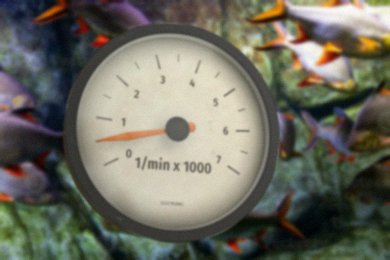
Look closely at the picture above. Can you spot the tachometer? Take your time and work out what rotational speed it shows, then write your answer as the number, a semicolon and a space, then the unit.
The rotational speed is 500; rpm
